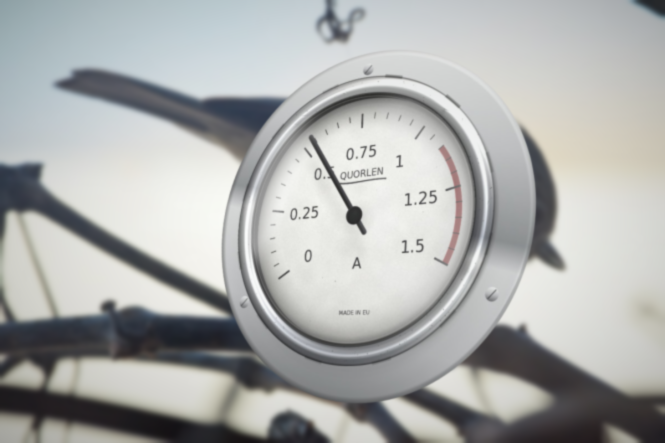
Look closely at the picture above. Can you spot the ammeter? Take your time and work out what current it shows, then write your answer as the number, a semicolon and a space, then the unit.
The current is 0.55; A
